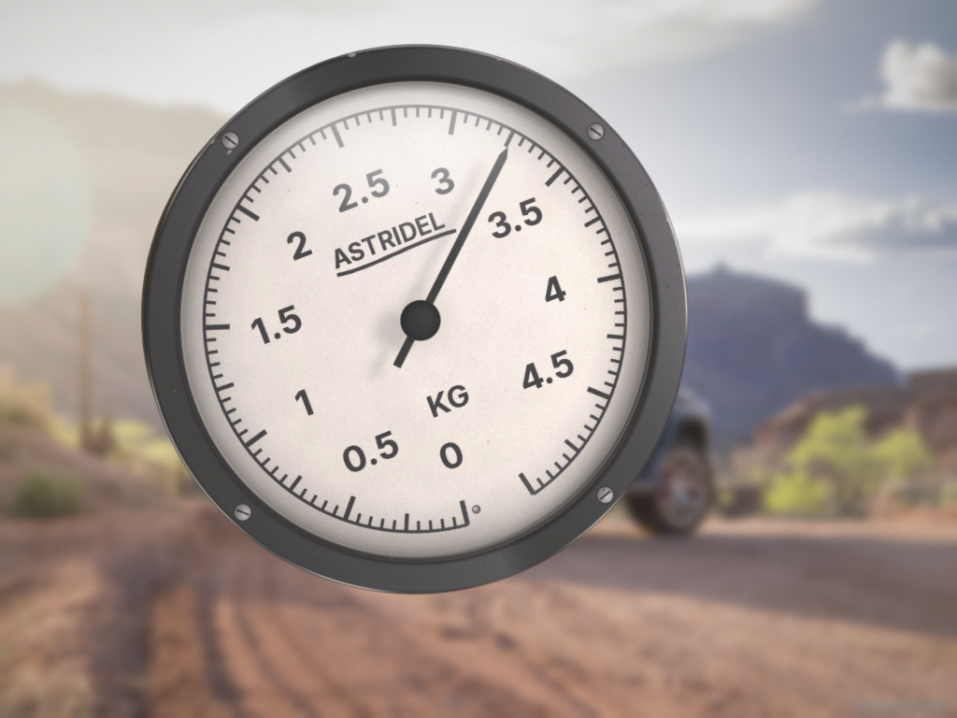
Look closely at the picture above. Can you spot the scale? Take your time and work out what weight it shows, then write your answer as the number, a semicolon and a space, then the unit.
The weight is 3.25; kg
